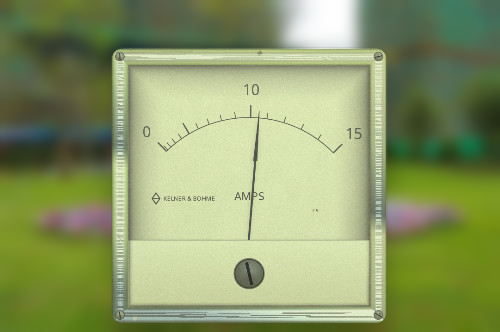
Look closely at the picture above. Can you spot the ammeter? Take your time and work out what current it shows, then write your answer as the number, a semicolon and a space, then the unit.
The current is 10.5; A
